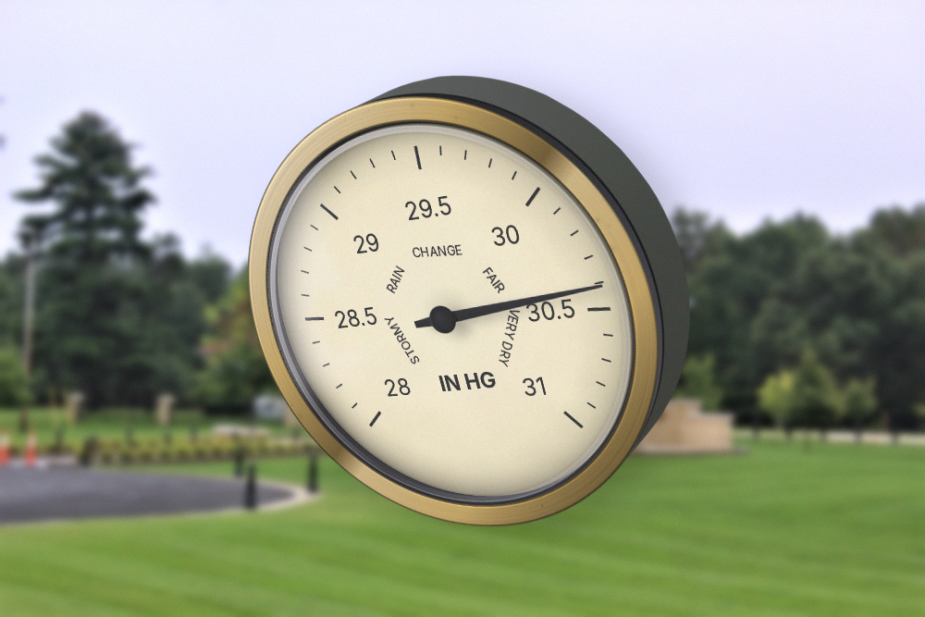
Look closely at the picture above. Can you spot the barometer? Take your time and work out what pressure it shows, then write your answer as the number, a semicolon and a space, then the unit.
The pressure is 30.4; inHg
